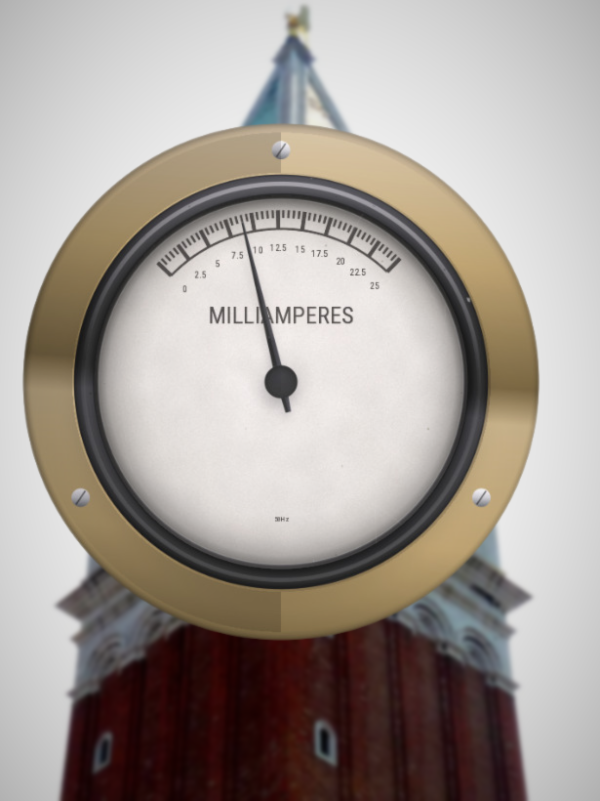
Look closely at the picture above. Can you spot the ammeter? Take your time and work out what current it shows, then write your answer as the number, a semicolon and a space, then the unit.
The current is 9; mA
